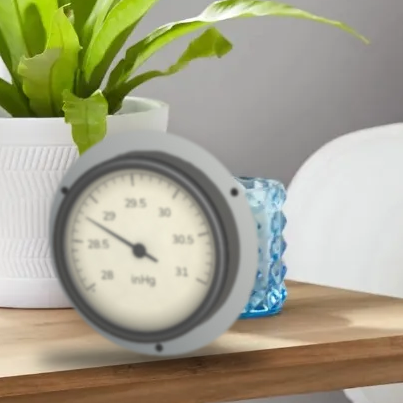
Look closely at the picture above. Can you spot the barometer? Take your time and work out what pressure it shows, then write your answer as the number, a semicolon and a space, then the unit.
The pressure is 28.8; inHg
